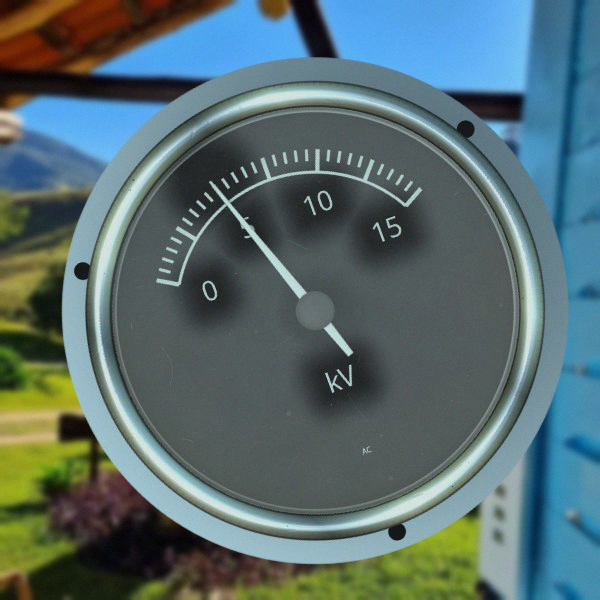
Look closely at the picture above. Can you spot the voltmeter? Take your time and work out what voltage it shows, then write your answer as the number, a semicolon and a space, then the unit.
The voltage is 5; kV
